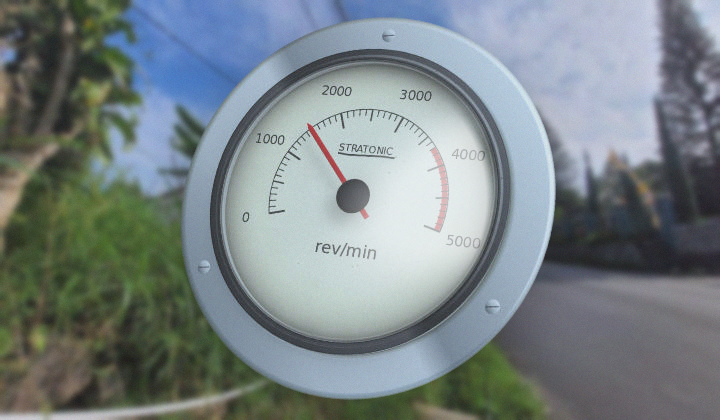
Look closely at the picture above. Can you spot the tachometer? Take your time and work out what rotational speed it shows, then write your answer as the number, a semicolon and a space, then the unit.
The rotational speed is 1500; rpm
